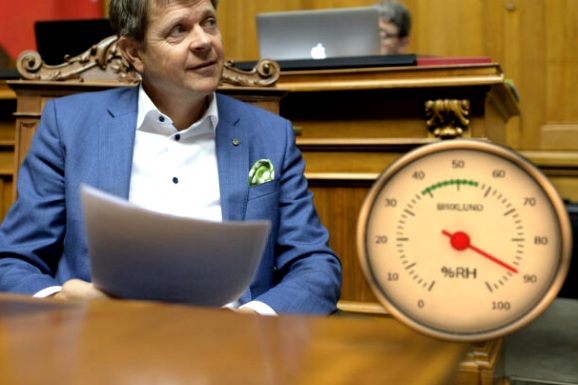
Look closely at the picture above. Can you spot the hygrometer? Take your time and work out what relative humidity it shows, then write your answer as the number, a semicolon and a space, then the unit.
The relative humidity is 90; %
